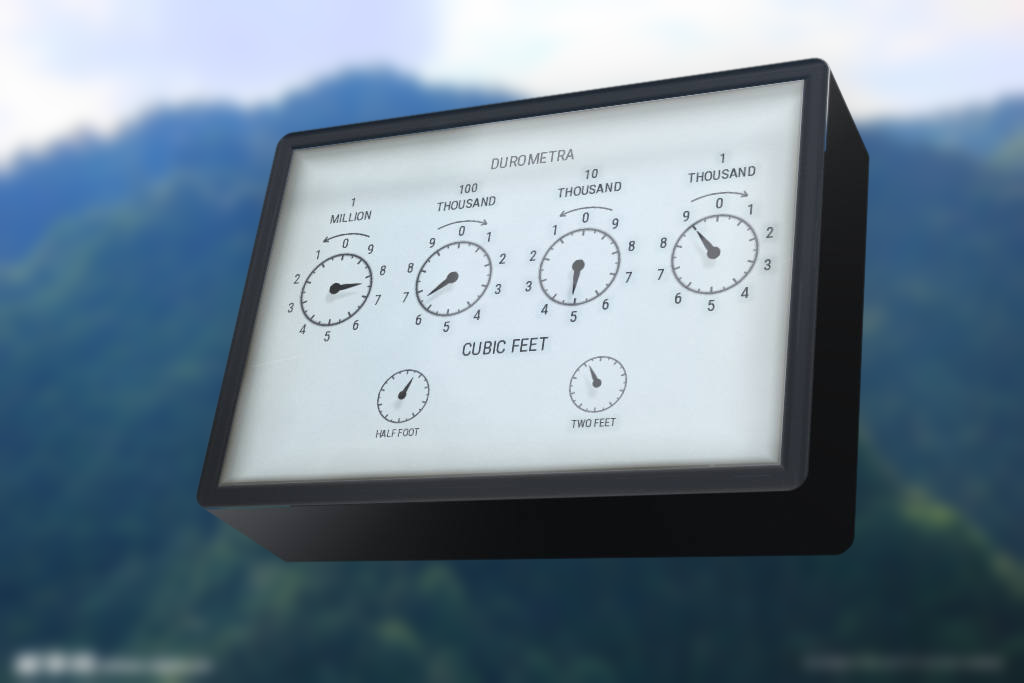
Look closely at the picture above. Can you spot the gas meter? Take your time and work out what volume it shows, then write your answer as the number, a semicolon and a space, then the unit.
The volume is 764900; ft³
